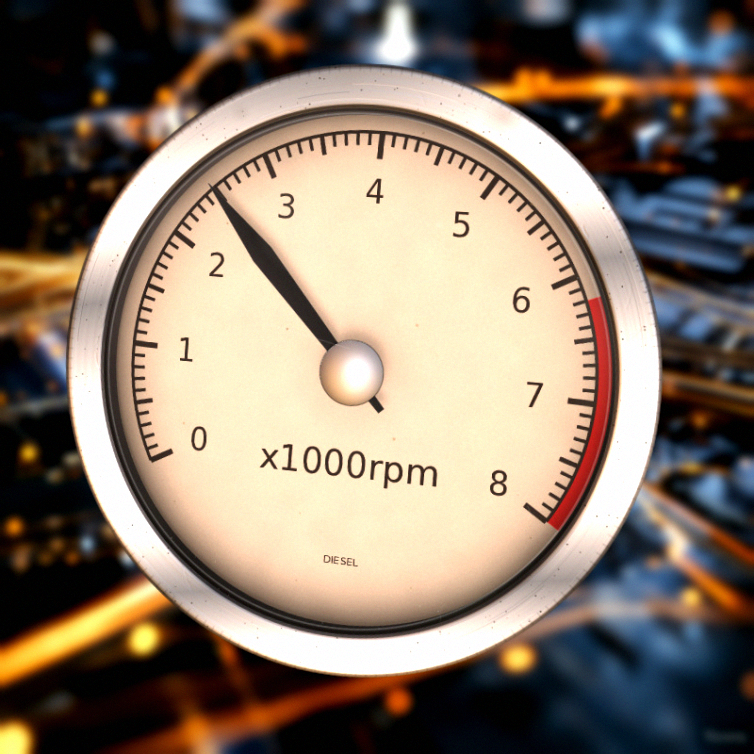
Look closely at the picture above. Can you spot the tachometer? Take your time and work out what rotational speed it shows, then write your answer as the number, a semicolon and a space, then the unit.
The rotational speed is 2500; rpm
